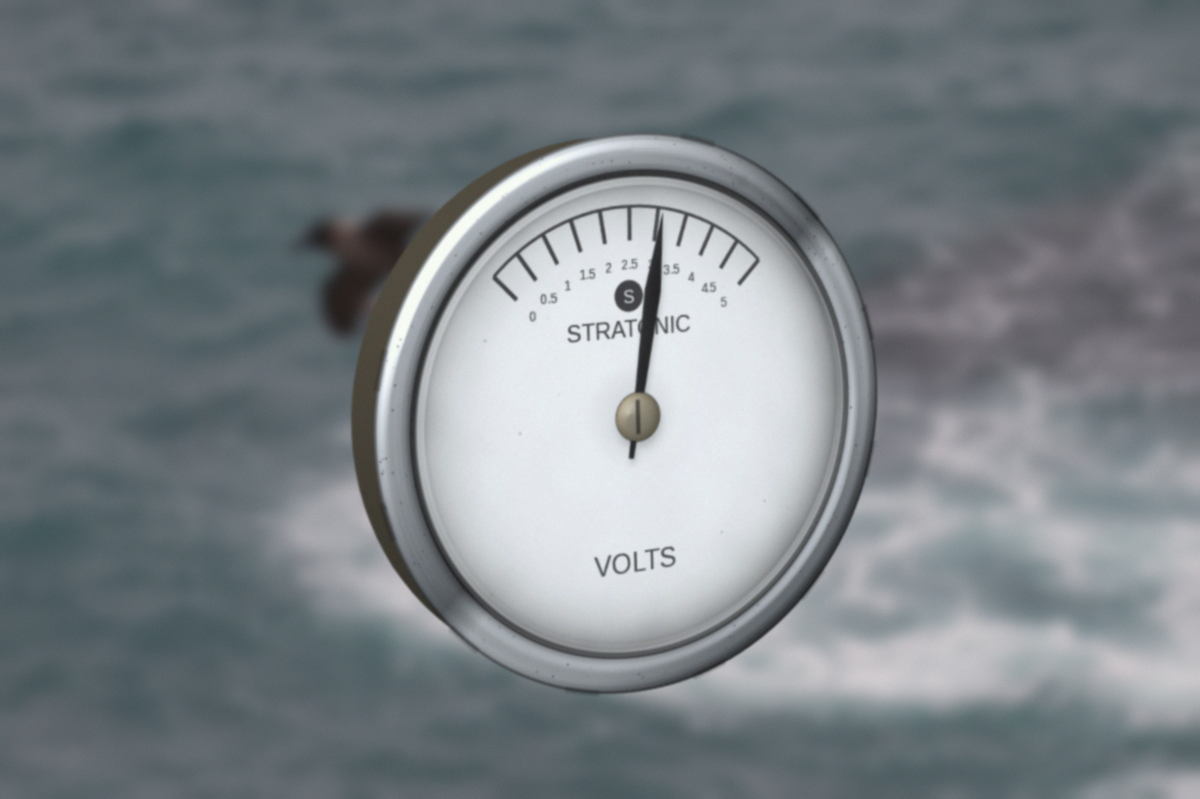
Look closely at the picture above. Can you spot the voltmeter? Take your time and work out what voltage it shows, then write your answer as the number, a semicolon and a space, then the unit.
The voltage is 3; V
